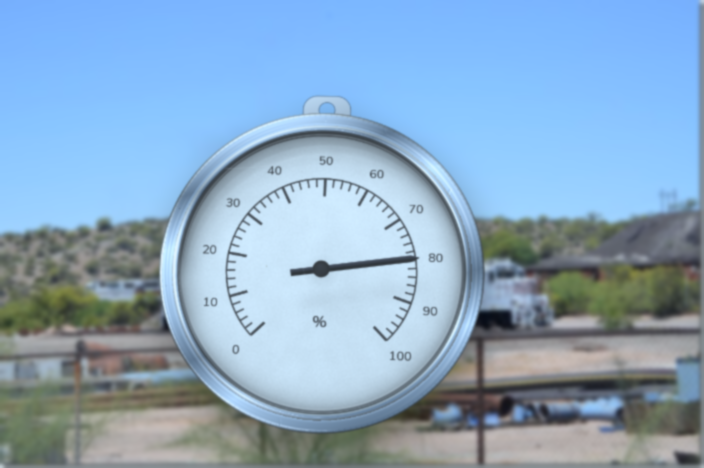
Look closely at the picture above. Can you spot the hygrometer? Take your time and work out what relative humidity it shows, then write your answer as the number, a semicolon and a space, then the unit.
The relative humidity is 80; %
